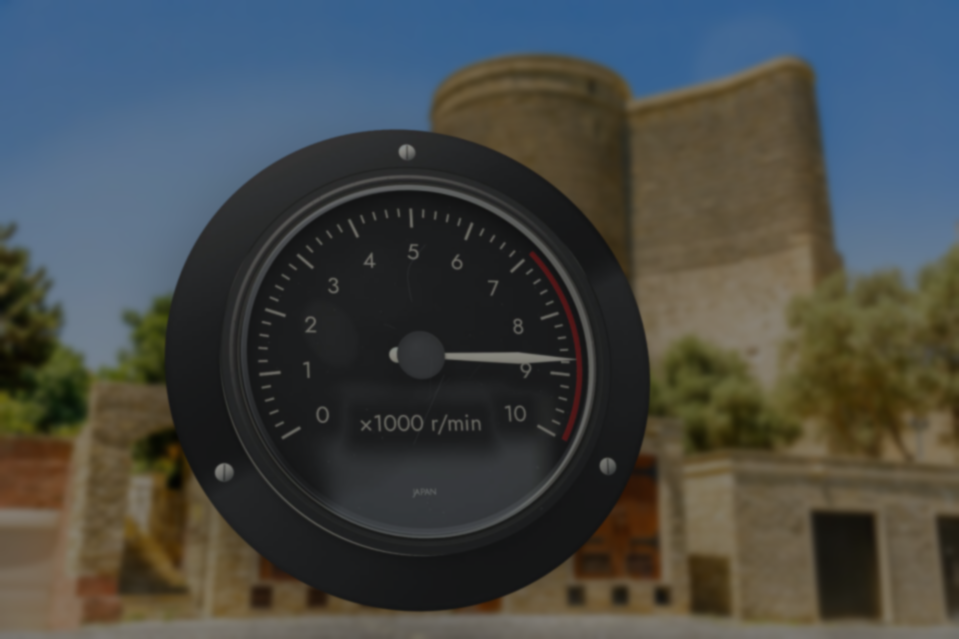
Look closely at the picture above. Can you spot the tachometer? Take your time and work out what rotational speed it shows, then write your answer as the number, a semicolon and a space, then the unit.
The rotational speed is 8800; rpm
